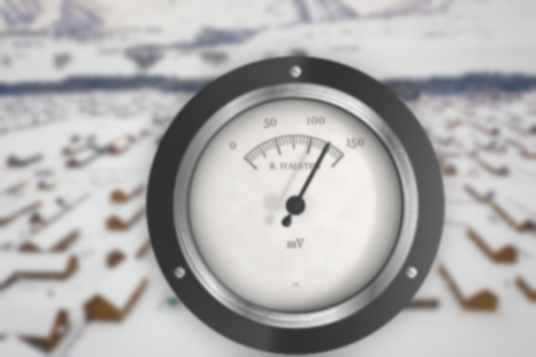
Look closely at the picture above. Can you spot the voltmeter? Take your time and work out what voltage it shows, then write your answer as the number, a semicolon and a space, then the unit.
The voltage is 125; mV
